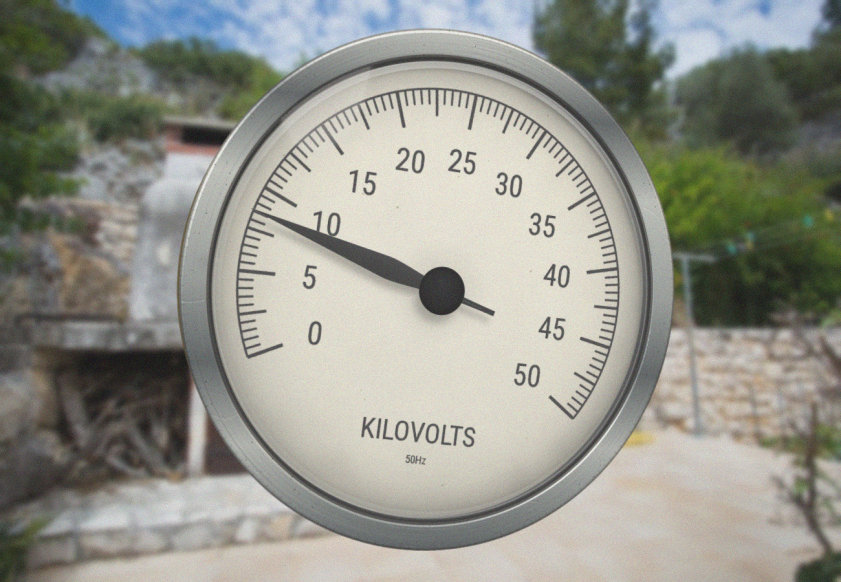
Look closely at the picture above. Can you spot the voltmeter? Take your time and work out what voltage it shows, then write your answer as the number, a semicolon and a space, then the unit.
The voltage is 8.5; kV
